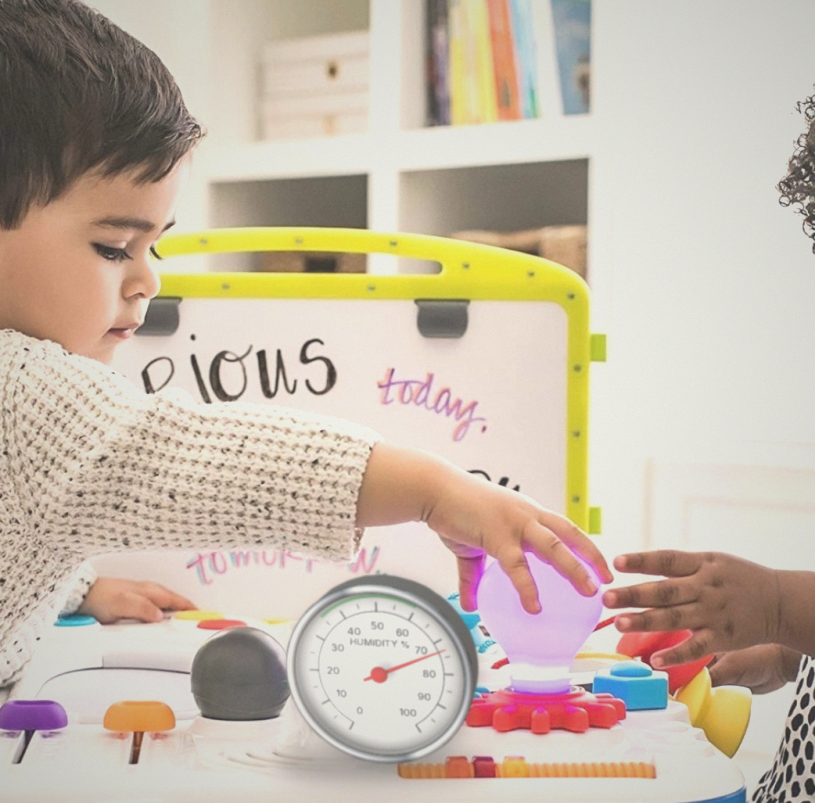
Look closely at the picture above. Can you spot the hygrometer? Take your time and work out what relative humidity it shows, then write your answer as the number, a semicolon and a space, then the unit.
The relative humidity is 72.5; %
